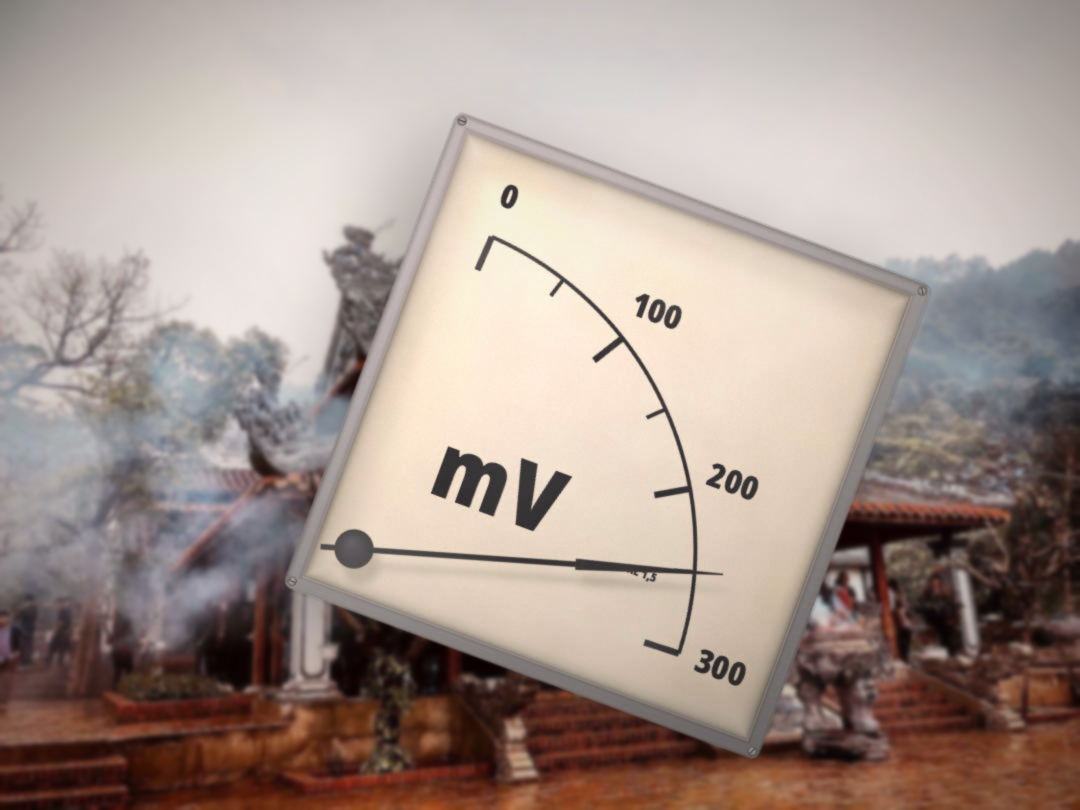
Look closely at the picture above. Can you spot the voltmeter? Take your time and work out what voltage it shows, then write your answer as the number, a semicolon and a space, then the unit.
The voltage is 250; mV
